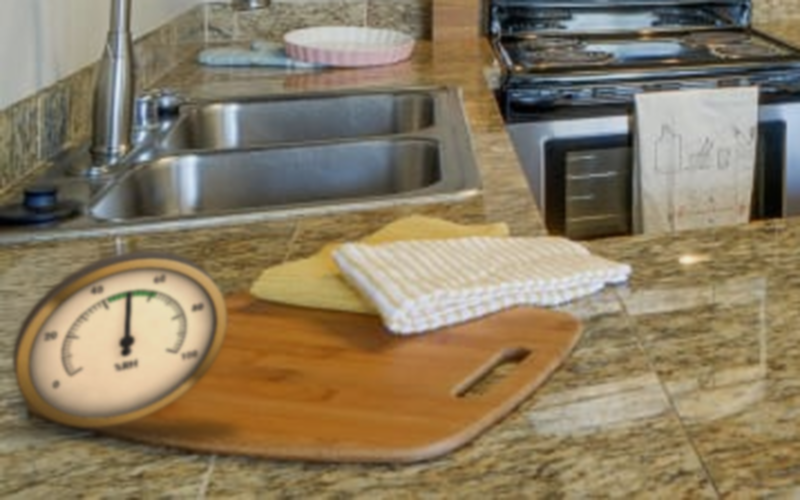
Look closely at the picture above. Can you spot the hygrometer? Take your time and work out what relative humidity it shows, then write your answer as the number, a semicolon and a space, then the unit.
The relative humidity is 50; %
